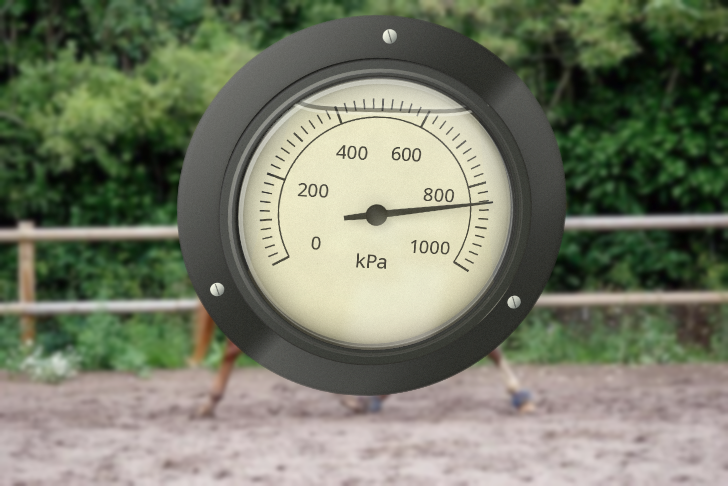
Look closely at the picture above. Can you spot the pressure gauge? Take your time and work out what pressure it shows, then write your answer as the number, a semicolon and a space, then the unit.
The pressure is 840; kPa
